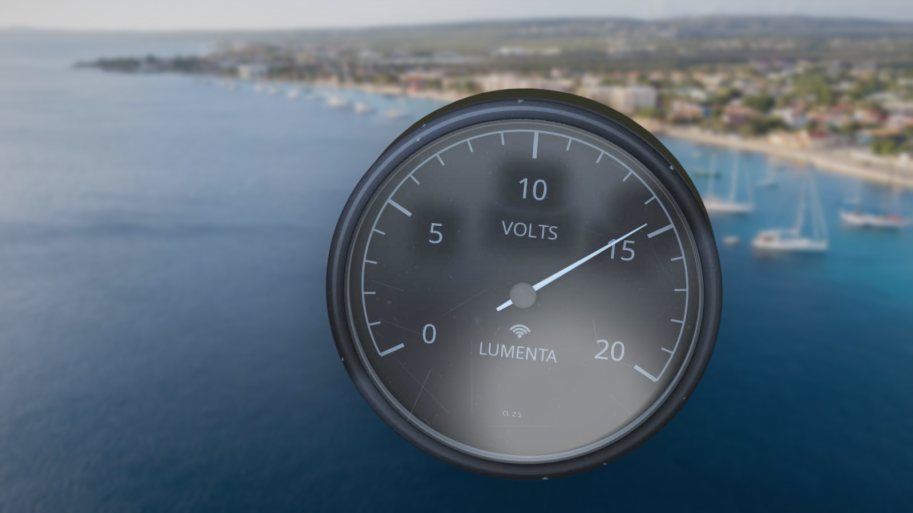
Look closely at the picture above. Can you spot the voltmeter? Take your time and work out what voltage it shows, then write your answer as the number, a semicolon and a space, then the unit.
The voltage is 14.5; V
